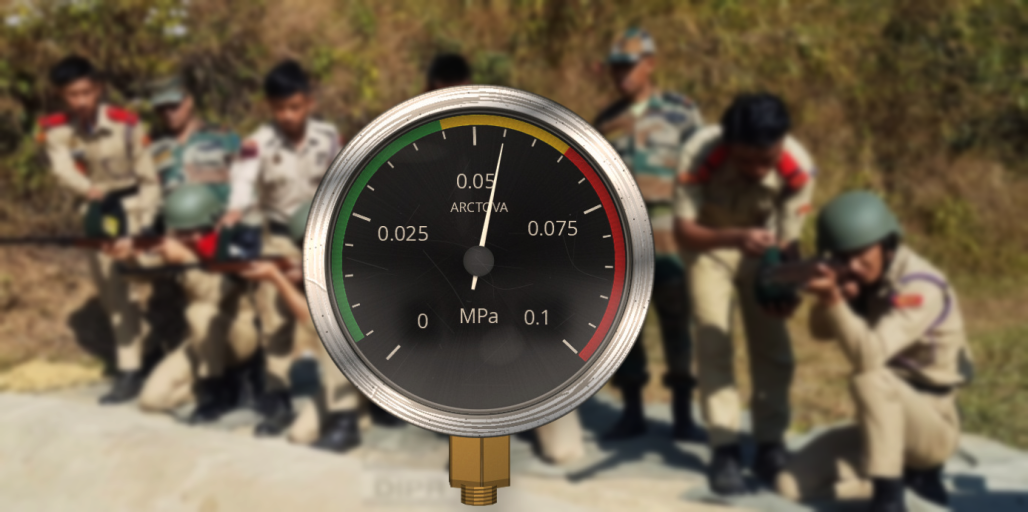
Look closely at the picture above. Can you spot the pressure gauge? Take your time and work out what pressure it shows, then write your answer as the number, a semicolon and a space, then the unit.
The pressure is 0.055; MPa
